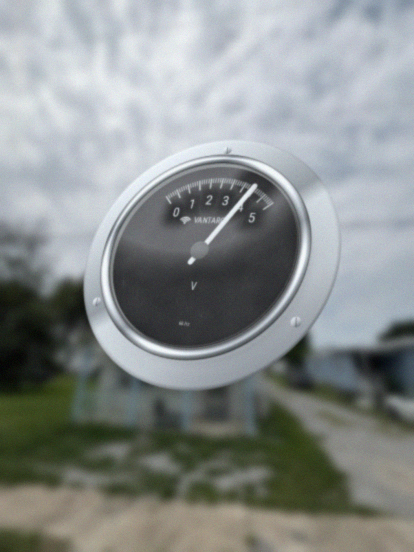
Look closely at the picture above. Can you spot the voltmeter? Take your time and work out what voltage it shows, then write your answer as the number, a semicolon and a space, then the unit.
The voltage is 4; V
